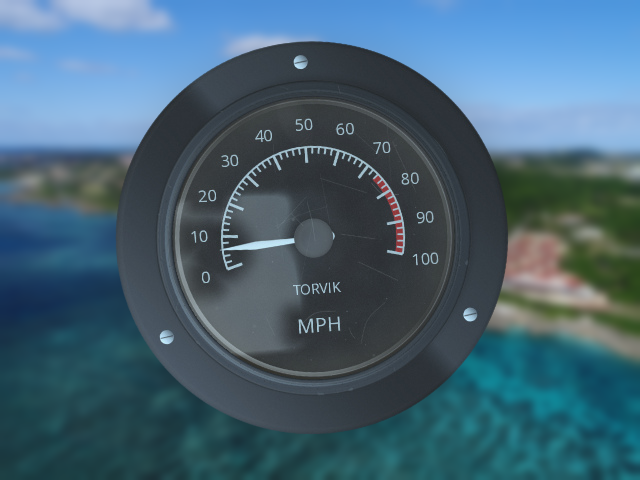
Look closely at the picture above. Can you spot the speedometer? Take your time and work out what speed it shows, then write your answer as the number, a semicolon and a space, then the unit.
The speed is 6; mph
